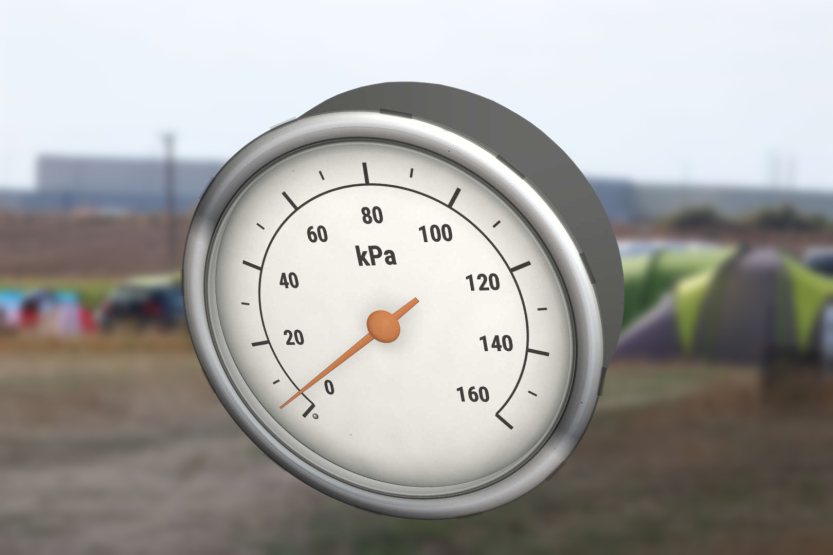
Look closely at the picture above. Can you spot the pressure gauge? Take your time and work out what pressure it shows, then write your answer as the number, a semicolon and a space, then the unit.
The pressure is 5; kPa
